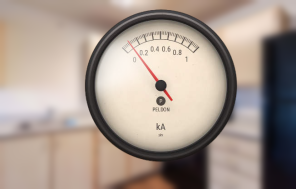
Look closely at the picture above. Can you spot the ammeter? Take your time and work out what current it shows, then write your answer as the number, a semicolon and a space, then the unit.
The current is 0.1; kA
